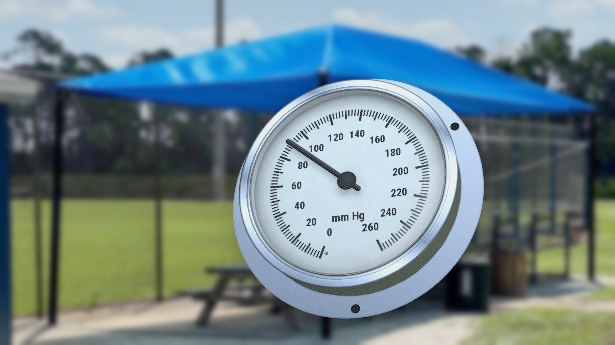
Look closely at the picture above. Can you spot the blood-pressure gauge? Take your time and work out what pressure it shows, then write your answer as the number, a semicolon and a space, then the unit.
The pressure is 90; mmHg
